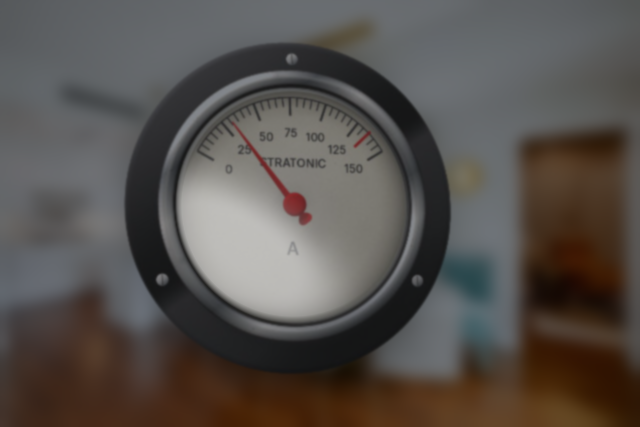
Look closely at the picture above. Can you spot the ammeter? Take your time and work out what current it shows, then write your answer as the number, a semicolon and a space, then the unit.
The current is 30; A
